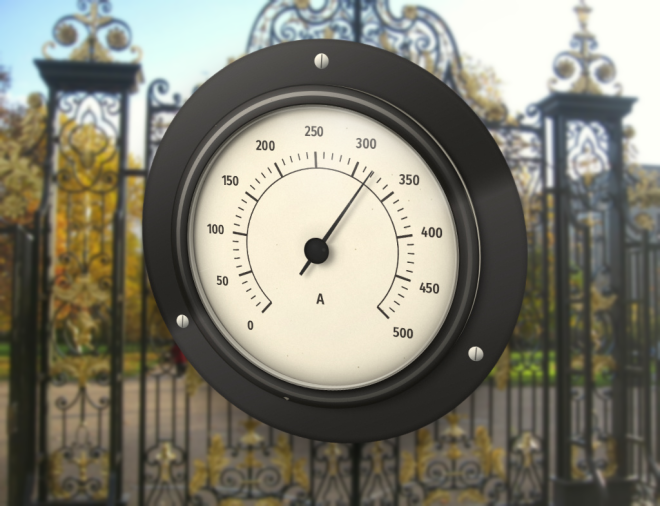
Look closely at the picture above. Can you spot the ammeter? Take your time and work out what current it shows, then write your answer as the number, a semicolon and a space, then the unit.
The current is 320; A
